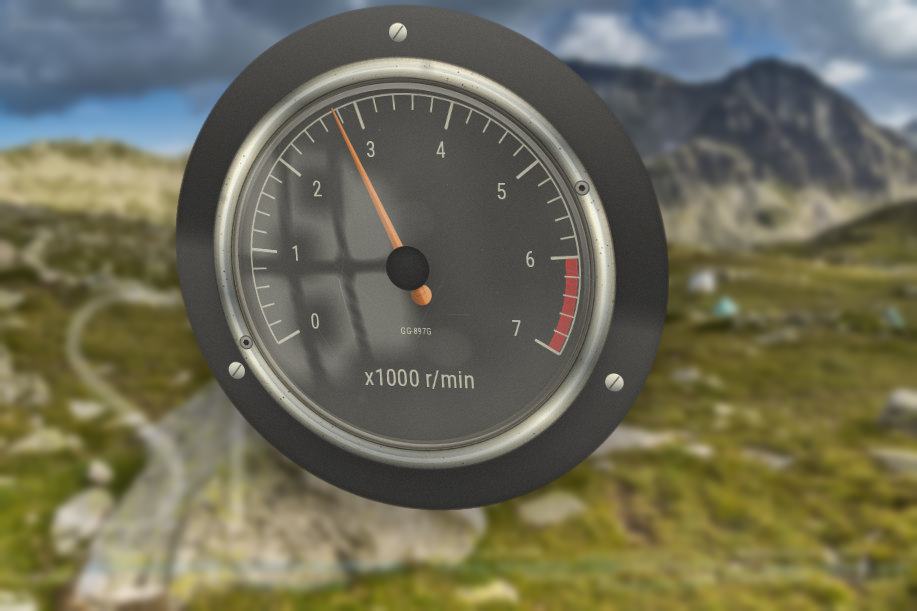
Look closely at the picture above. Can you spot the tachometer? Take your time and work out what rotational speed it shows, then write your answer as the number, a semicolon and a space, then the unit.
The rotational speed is 2800; rpm
